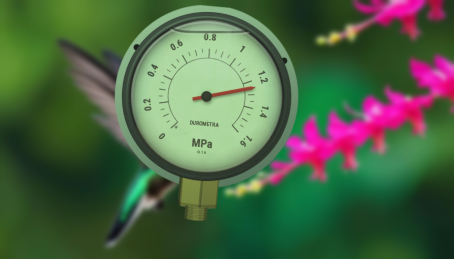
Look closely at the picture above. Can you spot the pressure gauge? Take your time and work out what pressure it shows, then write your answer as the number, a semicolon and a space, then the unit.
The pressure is 1.25; MPa
